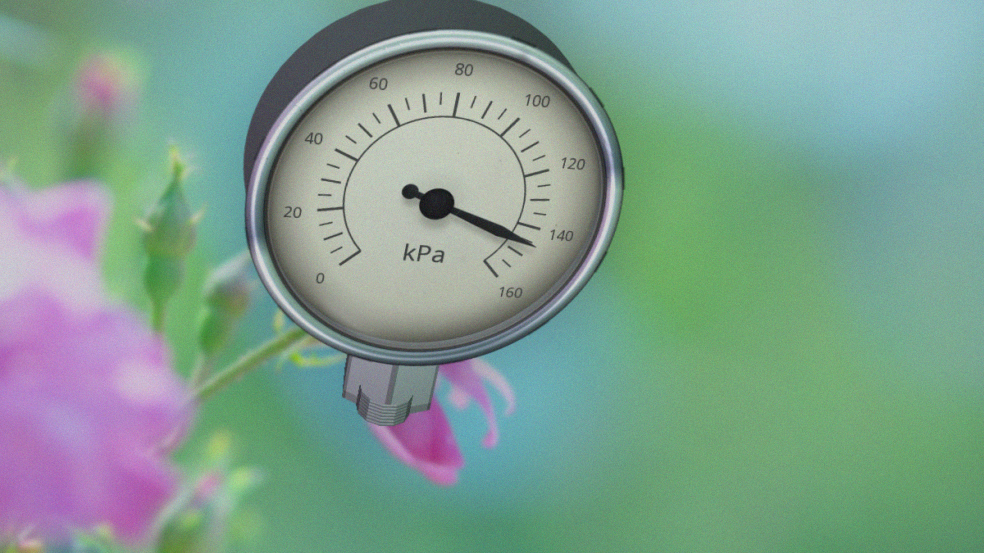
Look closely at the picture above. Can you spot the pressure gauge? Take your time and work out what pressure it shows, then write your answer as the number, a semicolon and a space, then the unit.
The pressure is 145; kPa
